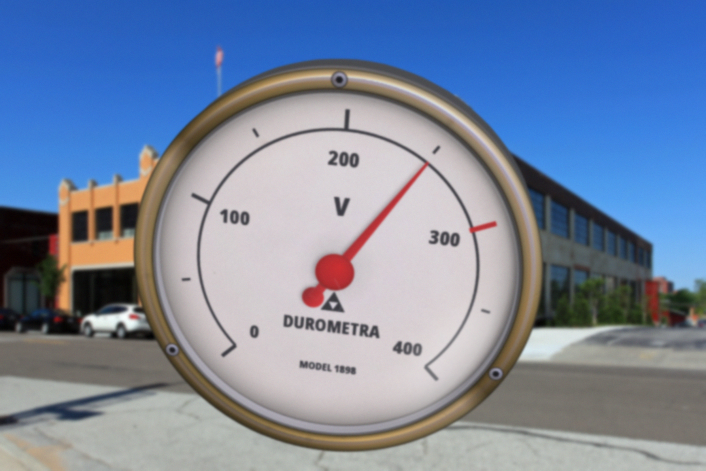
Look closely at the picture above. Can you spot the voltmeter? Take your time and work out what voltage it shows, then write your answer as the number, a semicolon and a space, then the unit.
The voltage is 250; V
